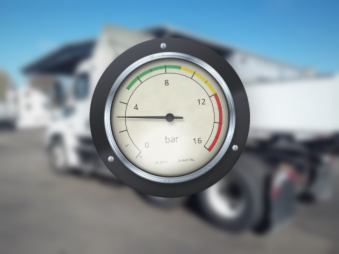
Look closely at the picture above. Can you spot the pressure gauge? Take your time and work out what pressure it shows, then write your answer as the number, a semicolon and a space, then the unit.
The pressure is 3; bar
